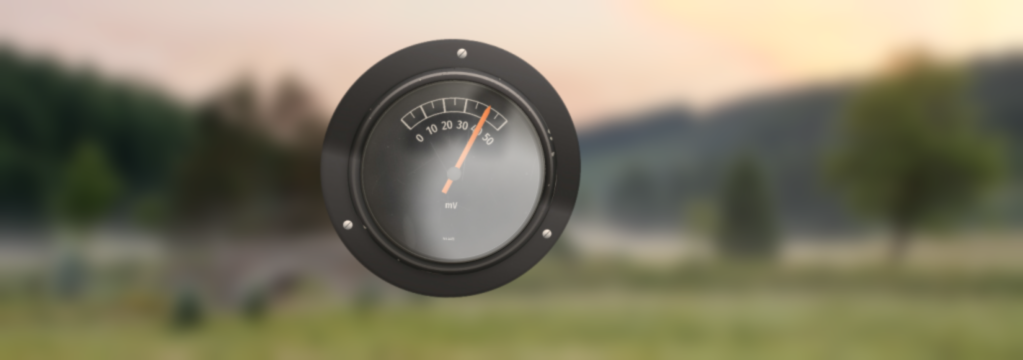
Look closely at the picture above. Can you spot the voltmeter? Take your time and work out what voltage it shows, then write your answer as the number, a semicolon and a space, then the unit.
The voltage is 40; mV
